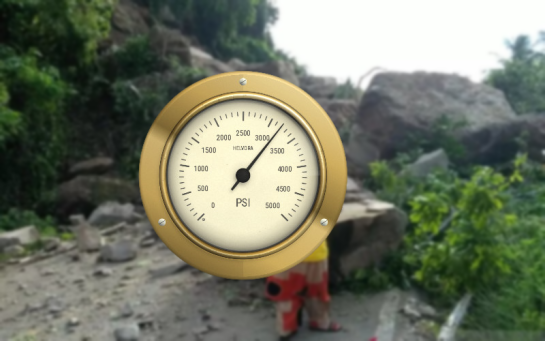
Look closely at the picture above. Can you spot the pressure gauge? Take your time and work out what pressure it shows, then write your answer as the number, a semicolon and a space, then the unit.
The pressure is 3200; psi
